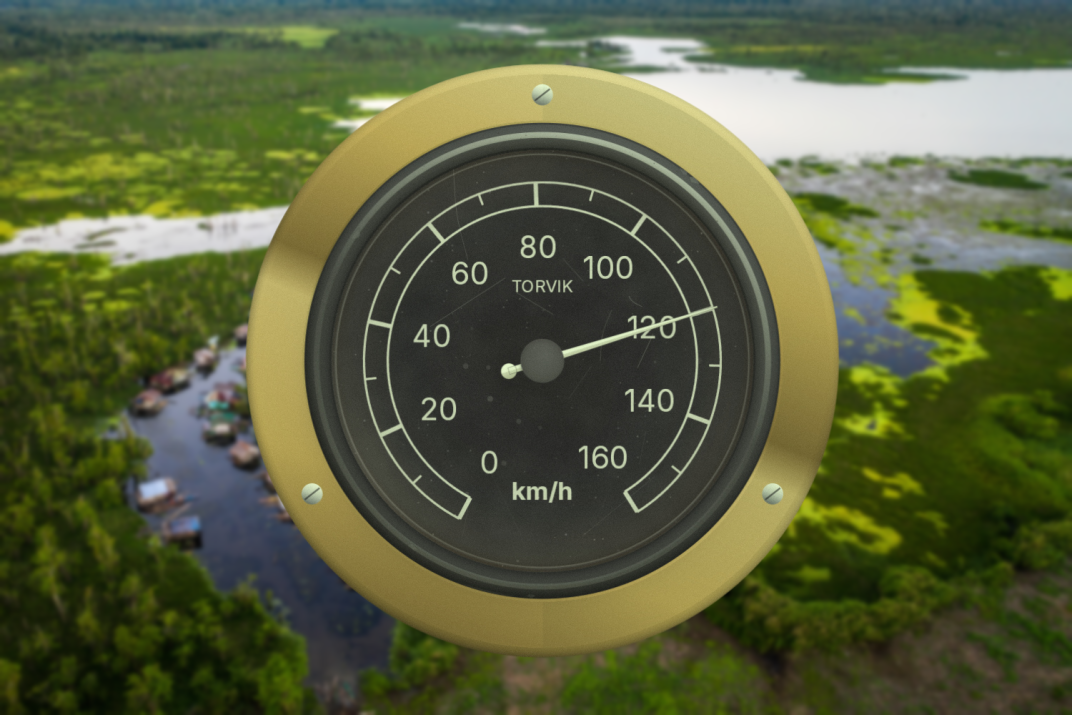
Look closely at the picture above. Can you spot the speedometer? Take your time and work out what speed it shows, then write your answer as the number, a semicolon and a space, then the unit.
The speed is 120; km/h
